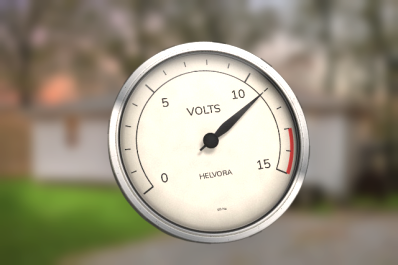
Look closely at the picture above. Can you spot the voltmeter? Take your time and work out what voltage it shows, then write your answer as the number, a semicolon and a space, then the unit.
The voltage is 11; V
